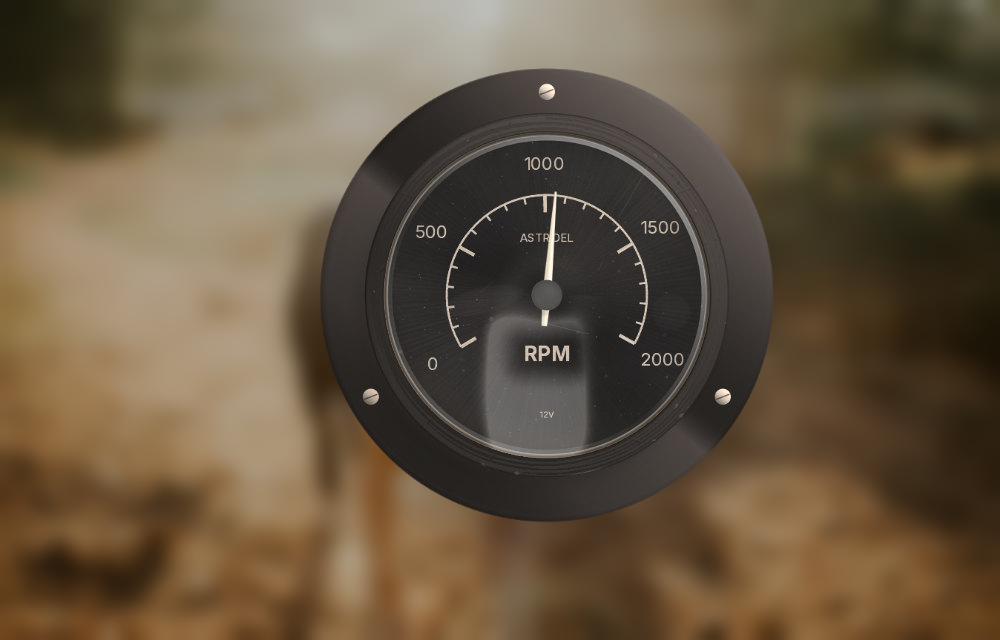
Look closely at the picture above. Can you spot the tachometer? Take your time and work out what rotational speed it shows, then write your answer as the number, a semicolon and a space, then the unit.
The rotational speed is 1050; rpm
